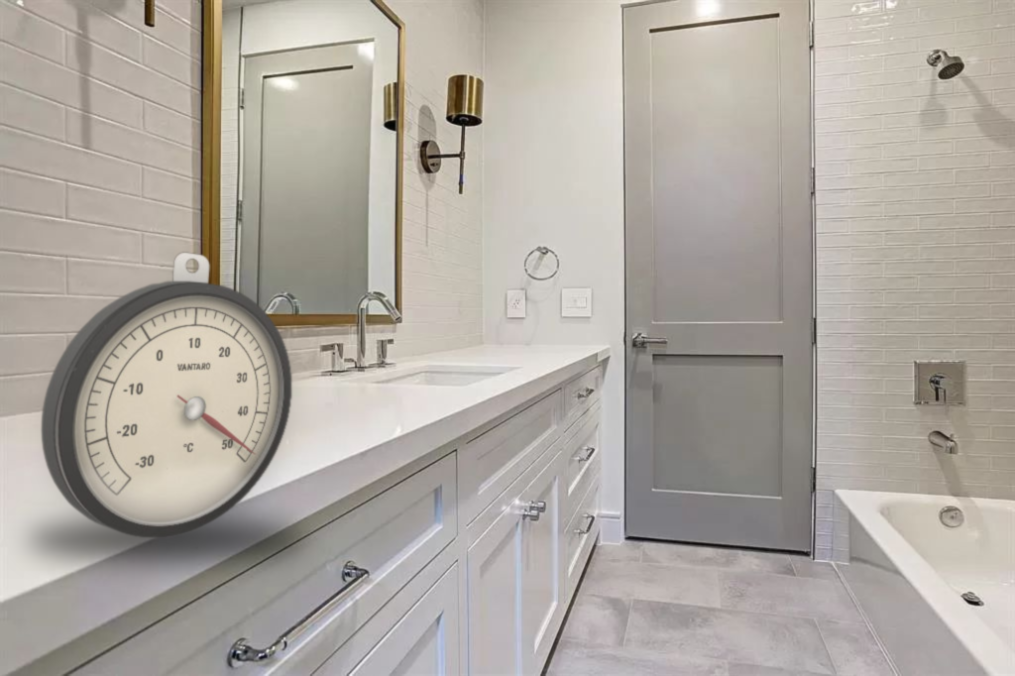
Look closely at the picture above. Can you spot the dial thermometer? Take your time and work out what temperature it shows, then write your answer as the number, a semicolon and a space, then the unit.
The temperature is 48; °C
